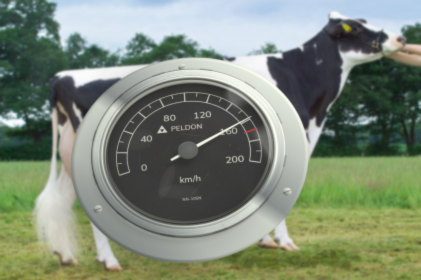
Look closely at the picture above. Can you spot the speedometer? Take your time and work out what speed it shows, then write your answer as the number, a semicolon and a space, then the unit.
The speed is 160; km/h
